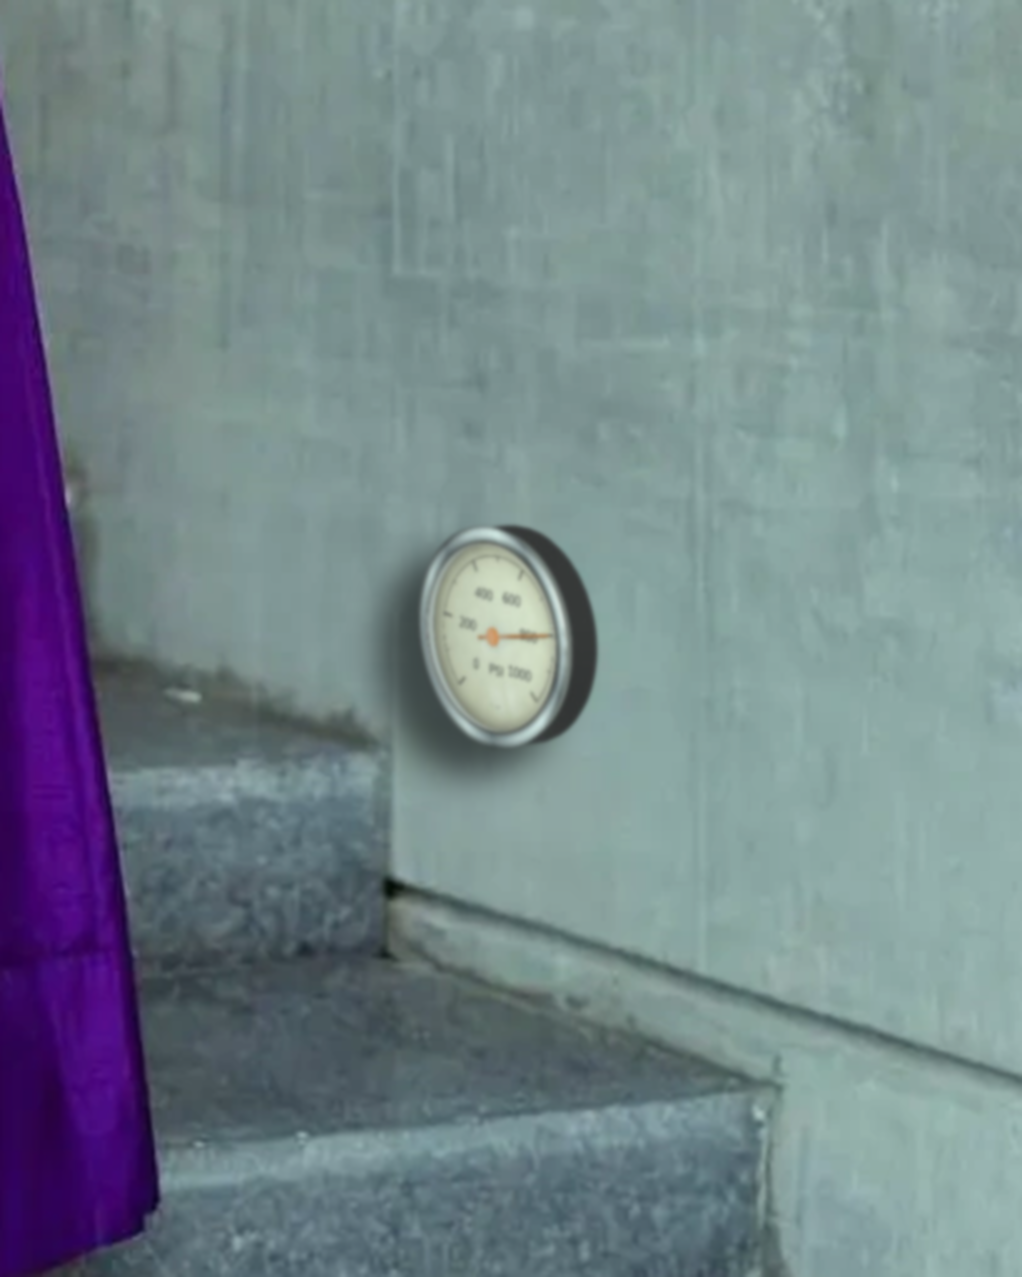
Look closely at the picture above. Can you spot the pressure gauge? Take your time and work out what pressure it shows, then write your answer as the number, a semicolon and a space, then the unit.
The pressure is 800; psi
